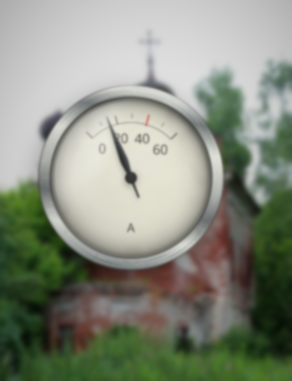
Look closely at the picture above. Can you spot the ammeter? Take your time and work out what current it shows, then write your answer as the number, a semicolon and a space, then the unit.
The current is 15; A
